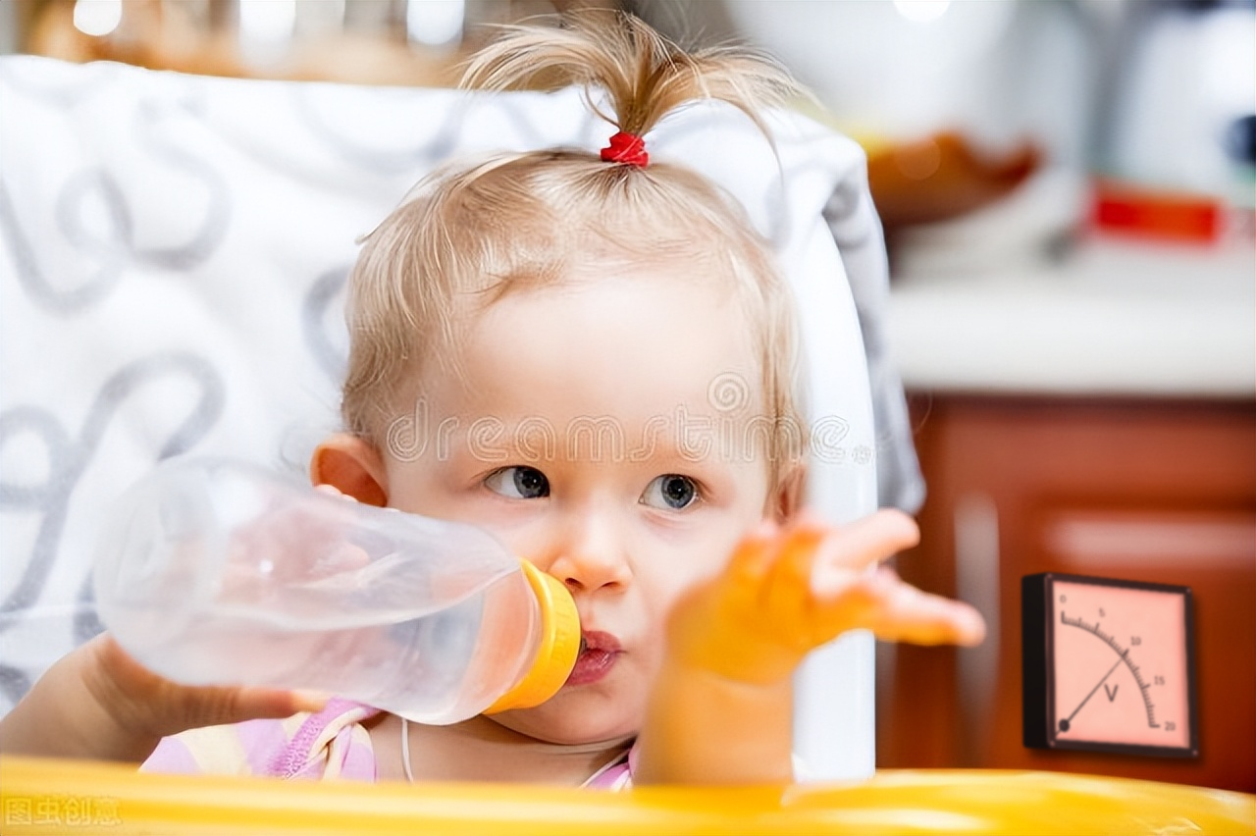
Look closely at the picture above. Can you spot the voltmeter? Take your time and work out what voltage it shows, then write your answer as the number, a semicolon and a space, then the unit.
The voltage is 10; V
